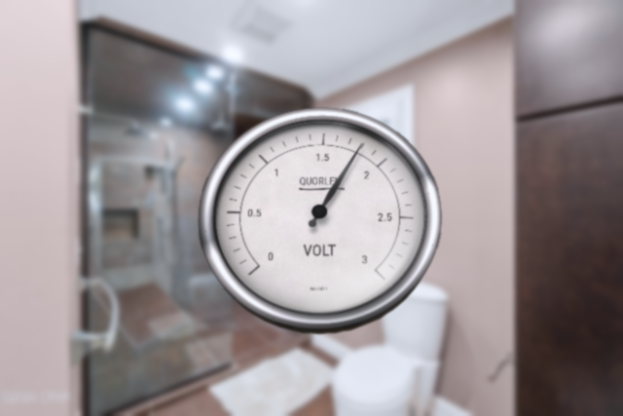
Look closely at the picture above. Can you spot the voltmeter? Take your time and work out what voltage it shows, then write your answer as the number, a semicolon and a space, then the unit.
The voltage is 1.8; V
